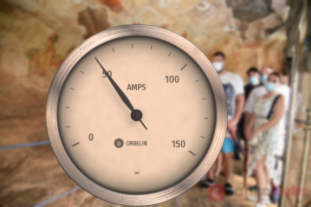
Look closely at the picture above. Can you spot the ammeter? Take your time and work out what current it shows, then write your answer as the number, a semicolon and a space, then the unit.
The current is 50; A
